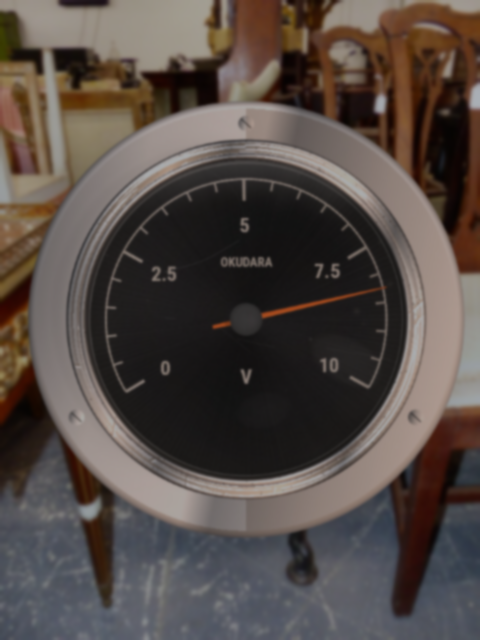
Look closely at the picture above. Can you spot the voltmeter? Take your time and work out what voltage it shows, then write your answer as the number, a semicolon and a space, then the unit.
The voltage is 8.25; V
